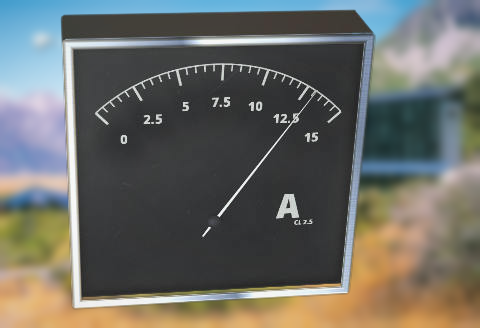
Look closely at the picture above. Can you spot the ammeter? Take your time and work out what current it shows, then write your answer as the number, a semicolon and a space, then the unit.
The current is 13; A
